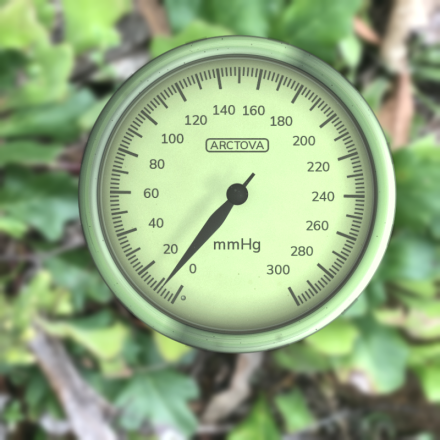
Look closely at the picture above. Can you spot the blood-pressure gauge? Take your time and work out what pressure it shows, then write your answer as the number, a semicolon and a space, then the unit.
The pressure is 8; mmHg
